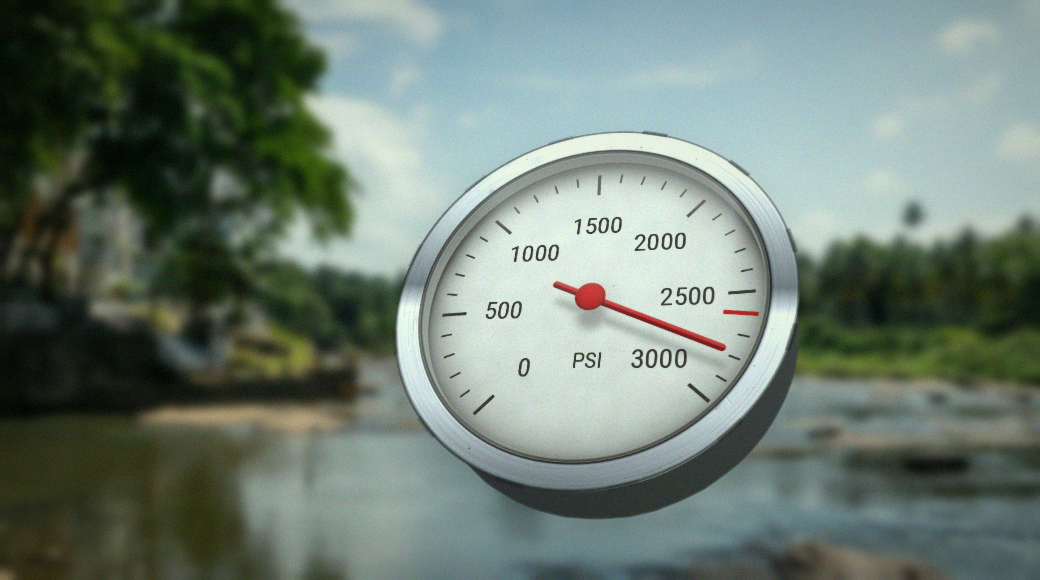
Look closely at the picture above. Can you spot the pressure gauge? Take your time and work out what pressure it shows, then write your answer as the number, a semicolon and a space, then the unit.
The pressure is 2800; psi
